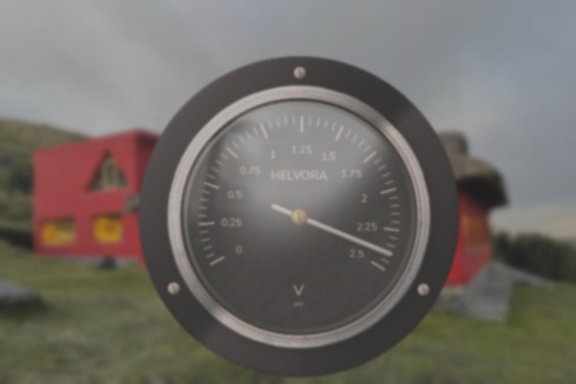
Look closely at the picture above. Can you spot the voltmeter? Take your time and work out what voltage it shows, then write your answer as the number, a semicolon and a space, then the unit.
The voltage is 2.4; V
